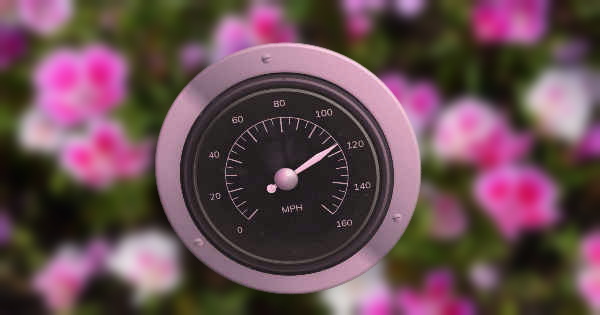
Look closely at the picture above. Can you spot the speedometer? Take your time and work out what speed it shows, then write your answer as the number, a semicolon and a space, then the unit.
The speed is 115; mph
